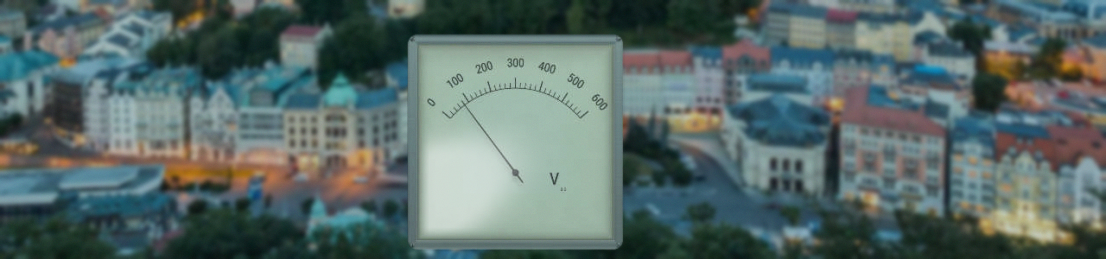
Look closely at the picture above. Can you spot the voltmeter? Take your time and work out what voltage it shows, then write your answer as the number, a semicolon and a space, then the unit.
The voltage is 80; V
